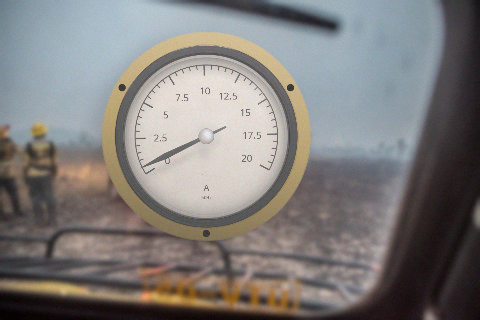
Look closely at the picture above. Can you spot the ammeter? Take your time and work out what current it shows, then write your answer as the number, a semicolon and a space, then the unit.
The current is 0.5; A
